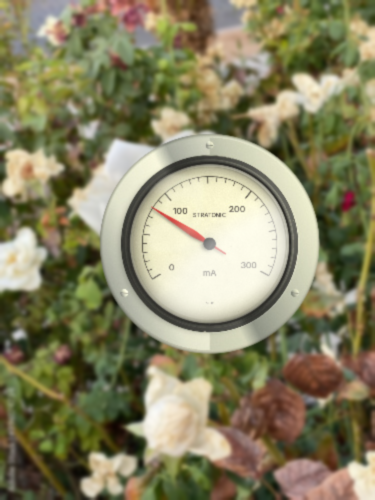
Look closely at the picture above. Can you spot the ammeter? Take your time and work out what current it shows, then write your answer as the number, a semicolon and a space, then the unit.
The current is 80; mA
